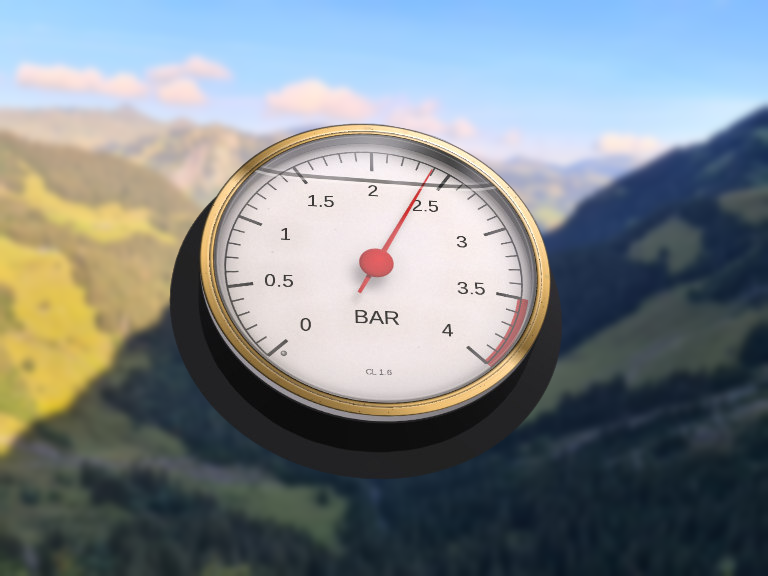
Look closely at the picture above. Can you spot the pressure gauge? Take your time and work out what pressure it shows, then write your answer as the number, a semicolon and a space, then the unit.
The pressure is 2.4; bar
